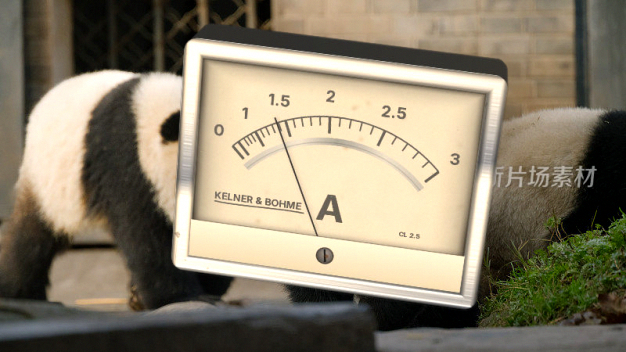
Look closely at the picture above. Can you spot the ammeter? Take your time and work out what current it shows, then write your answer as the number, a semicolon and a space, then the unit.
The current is 1.4; A
